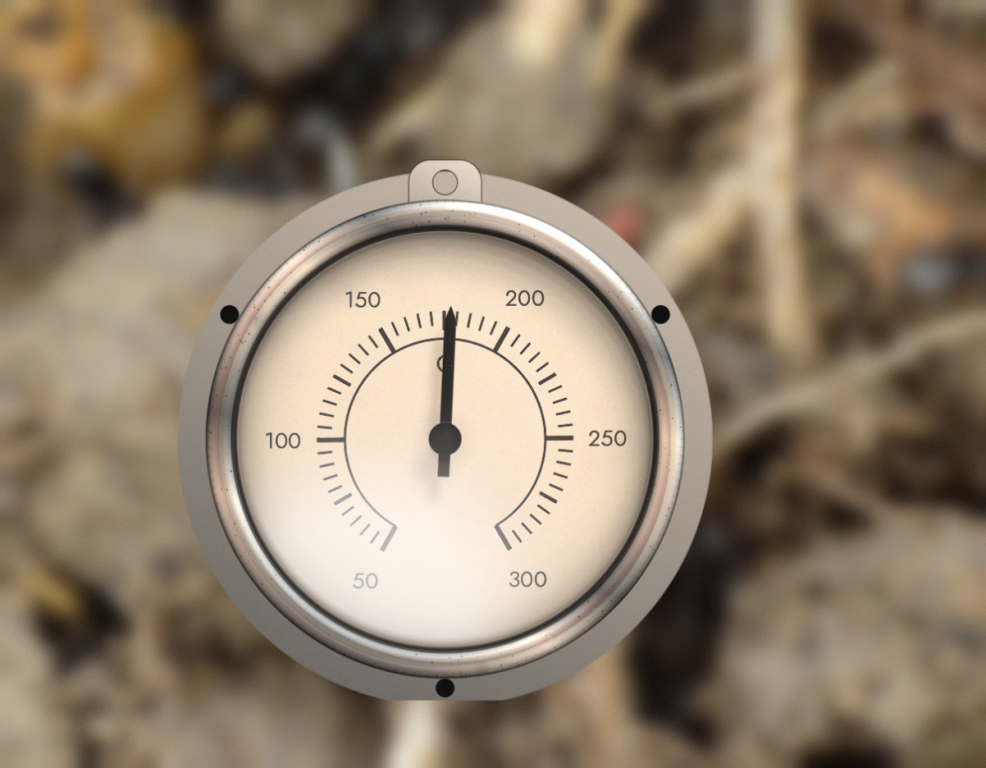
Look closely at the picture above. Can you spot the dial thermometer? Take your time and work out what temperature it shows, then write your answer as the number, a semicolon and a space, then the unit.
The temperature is 177.5; °C
